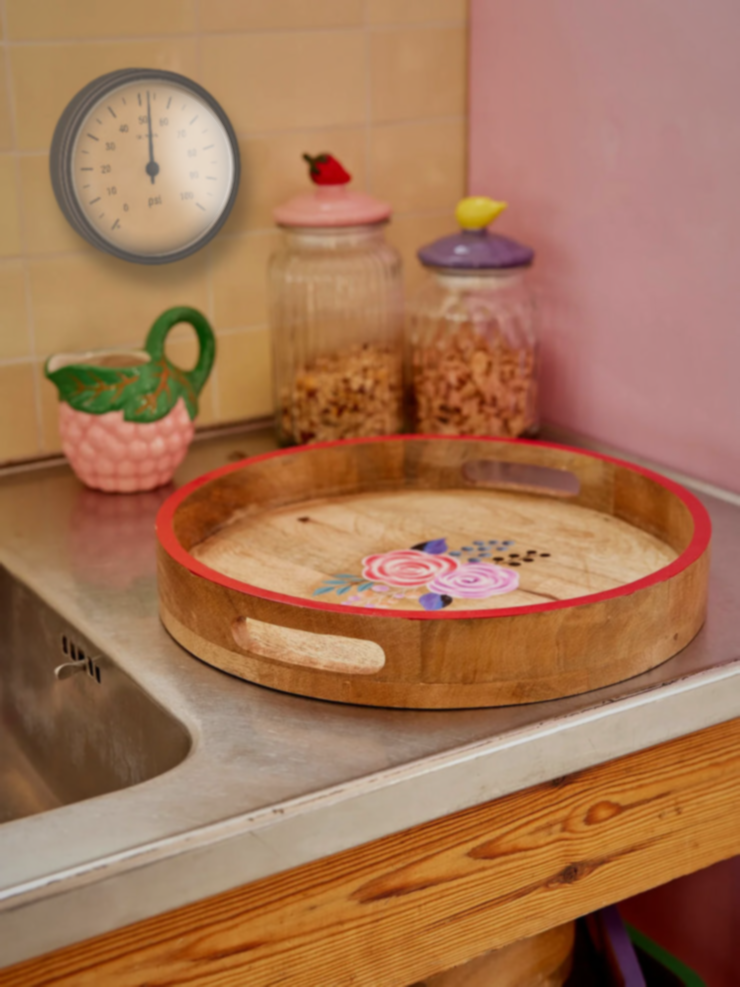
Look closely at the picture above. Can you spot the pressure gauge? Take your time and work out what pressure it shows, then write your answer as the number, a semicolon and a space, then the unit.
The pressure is 52.5; psi
